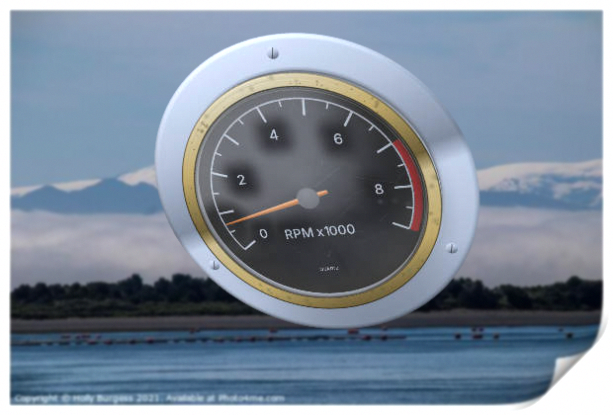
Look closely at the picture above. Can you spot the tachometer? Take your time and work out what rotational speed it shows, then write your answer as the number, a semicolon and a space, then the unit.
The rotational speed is 750; rpm
